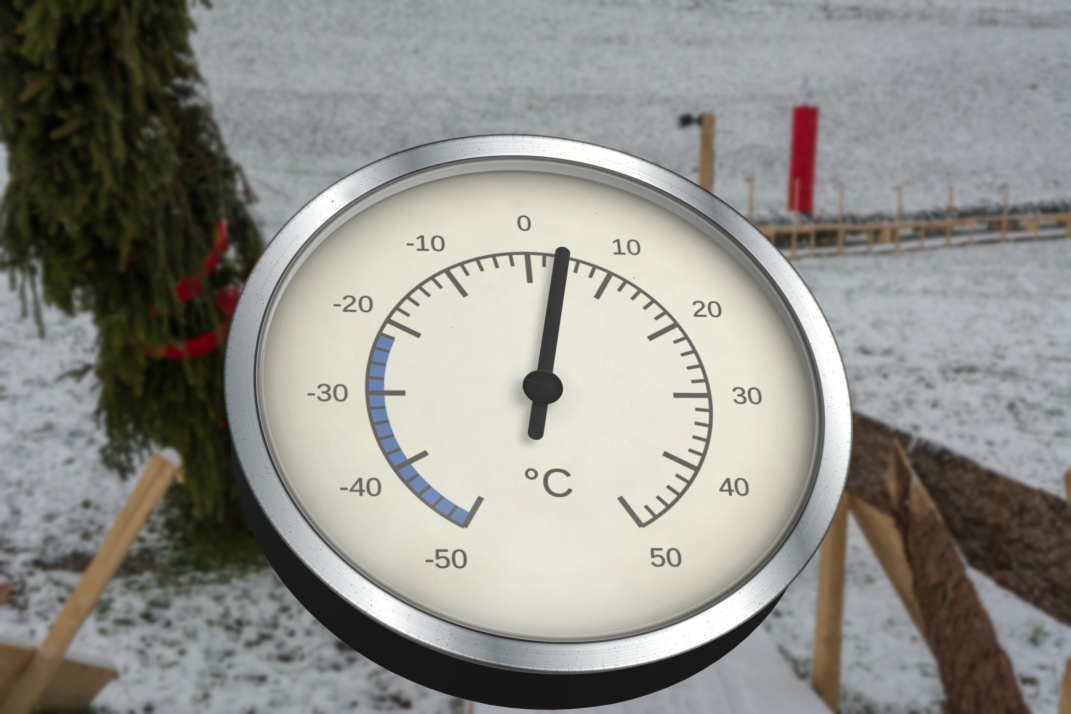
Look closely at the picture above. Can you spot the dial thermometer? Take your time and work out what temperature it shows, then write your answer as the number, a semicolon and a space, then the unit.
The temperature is 4; °C
